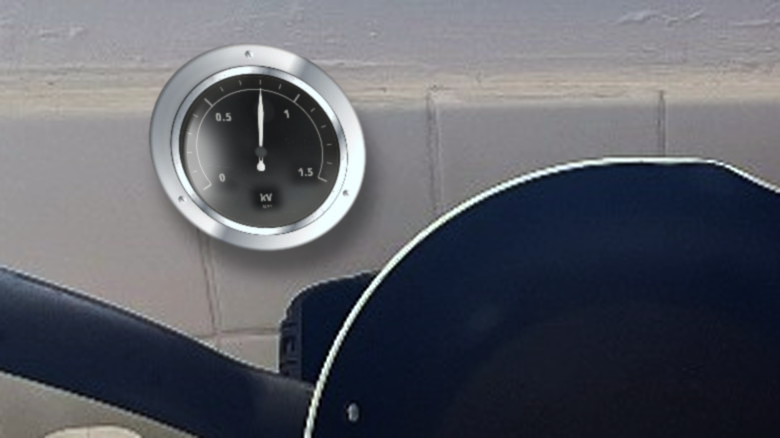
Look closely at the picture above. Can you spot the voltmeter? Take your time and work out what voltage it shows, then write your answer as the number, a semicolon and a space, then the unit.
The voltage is 0.8; kV
